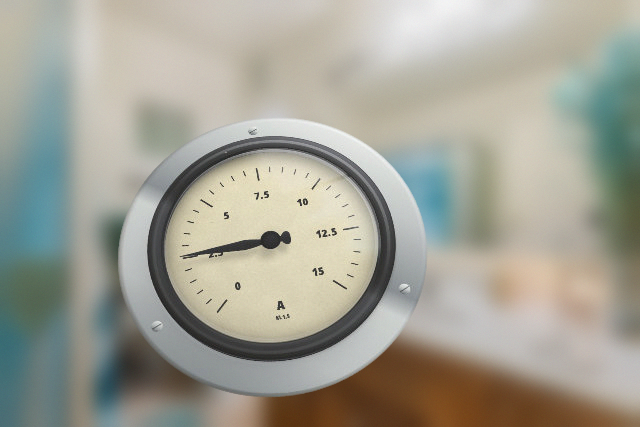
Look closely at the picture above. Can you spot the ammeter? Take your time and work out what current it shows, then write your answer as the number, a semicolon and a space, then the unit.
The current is 2.5; A
